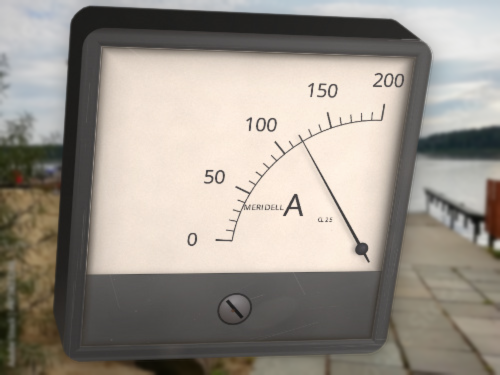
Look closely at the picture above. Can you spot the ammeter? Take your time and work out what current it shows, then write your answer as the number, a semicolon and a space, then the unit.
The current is 120; A
